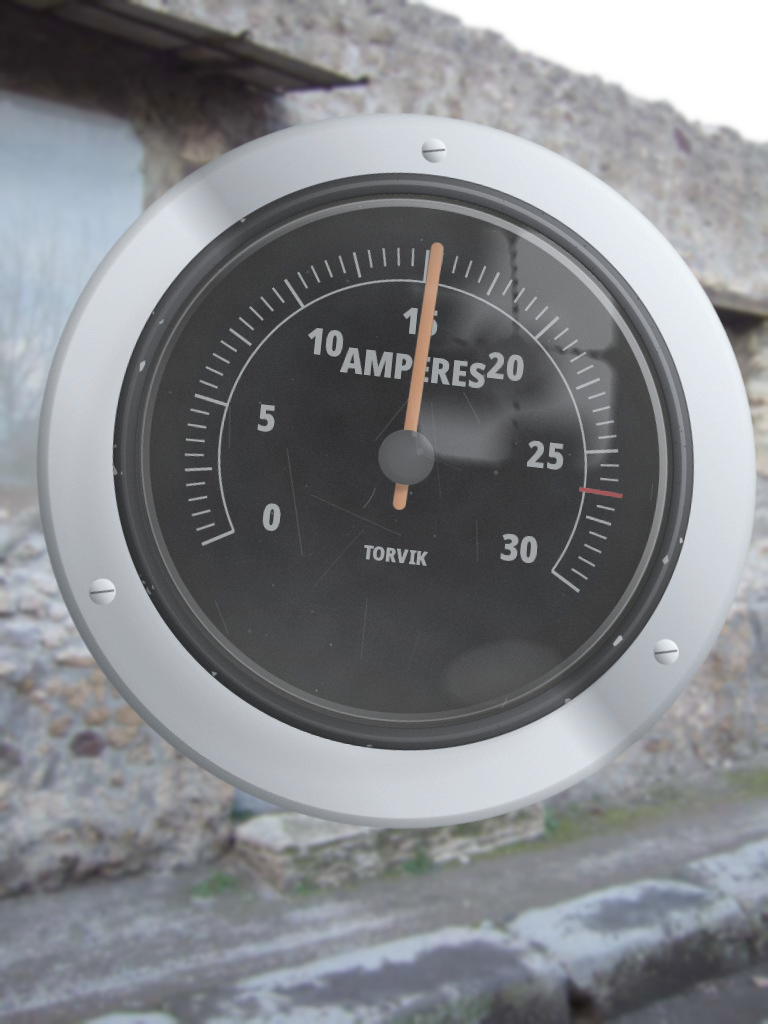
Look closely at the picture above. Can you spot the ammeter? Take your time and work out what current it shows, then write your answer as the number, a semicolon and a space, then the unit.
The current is 15.25; A
